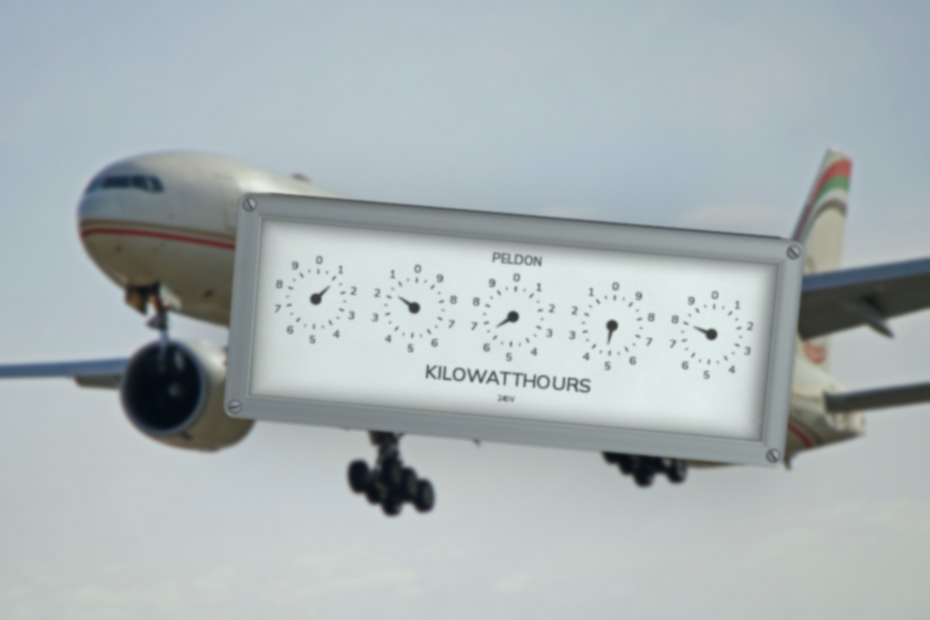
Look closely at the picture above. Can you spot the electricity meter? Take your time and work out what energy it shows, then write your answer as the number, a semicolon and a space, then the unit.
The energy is 11648; kWh
